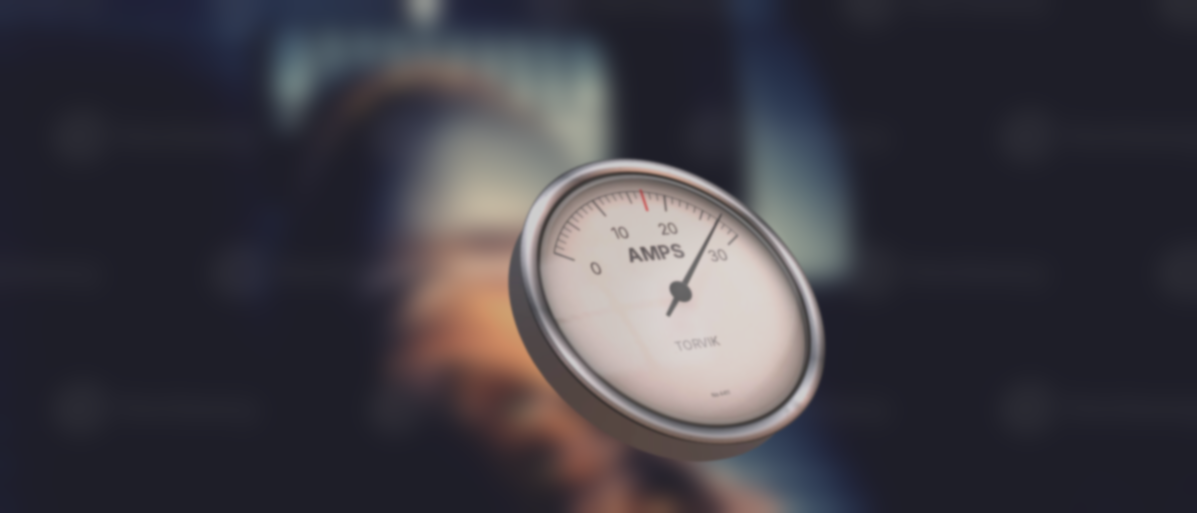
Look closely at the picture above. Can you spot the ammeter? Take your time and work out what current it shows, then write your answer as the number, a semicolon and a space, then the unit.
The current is 27; A
